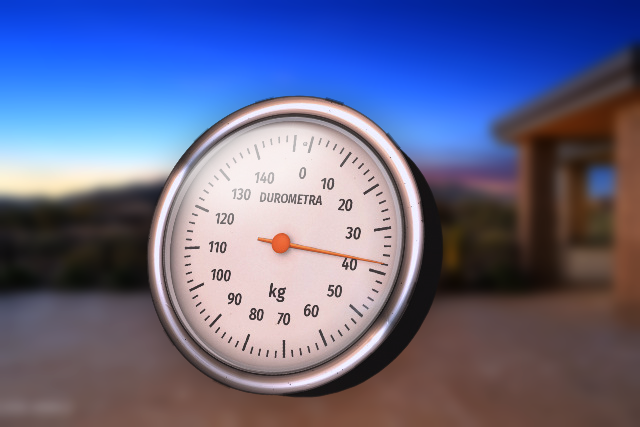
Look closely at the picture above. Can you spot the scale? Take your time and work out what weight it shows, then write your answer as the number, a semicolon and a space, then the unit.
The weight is 38; kg
